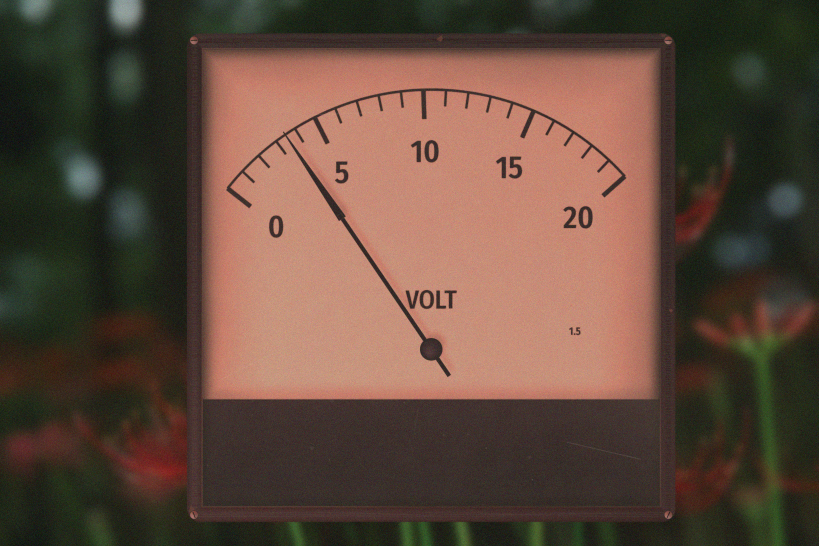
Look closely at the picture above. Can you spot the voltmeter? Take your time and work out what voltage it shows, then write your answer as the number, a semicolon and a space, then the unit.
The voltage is 3.5; V
